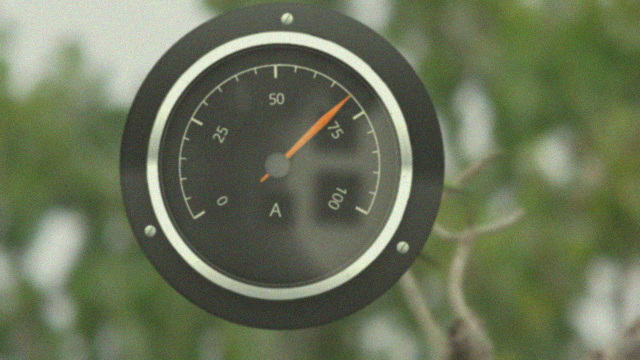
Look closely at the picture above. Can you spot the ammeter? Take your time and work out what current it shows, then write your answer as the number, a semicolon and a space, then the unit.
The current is 70; A
